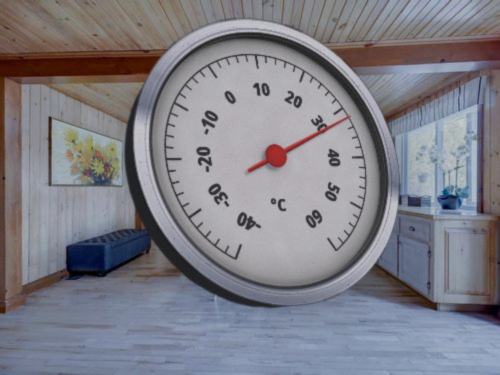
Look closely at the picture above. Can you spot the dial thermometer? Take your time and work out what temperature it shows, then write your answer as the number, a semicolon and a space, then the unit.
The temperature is 32; °C
